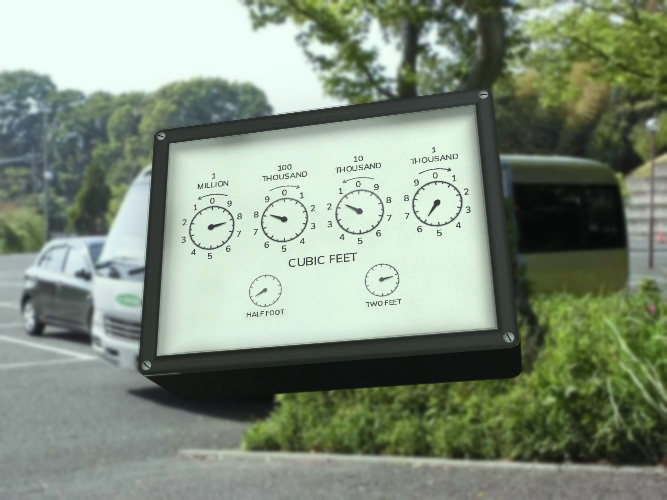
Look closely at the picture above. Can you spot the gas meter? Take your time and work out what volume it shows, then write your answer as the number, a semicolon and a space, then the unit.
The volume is 781600; ft³
